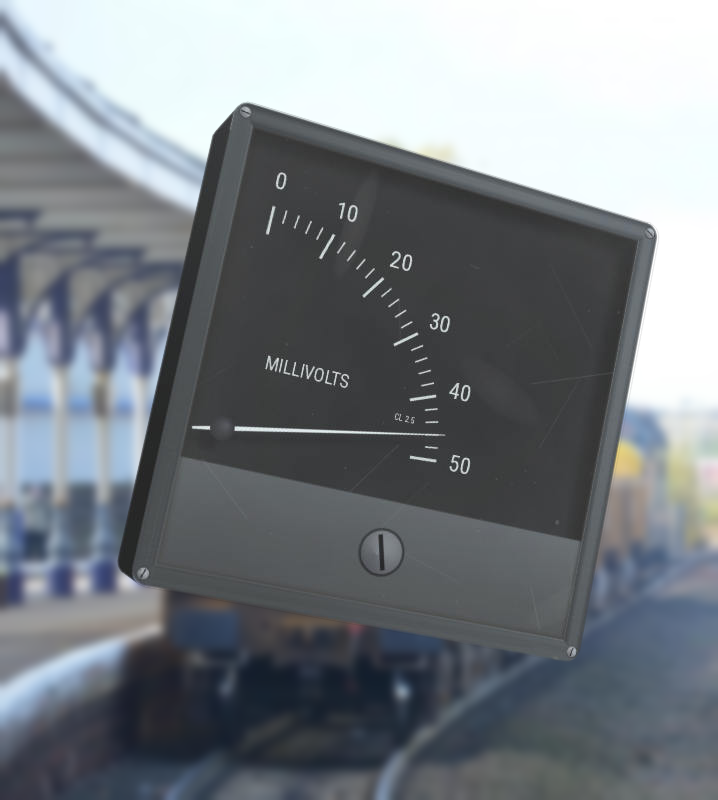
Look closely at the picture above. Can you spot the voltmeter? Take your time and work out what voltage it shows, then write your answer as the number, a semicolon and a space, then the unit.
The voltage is 46; mV
